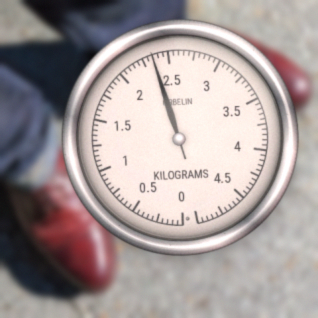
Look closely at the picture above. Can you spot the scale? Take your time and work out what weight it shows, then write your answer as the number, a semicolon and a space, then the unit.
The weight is 2.35; kg
